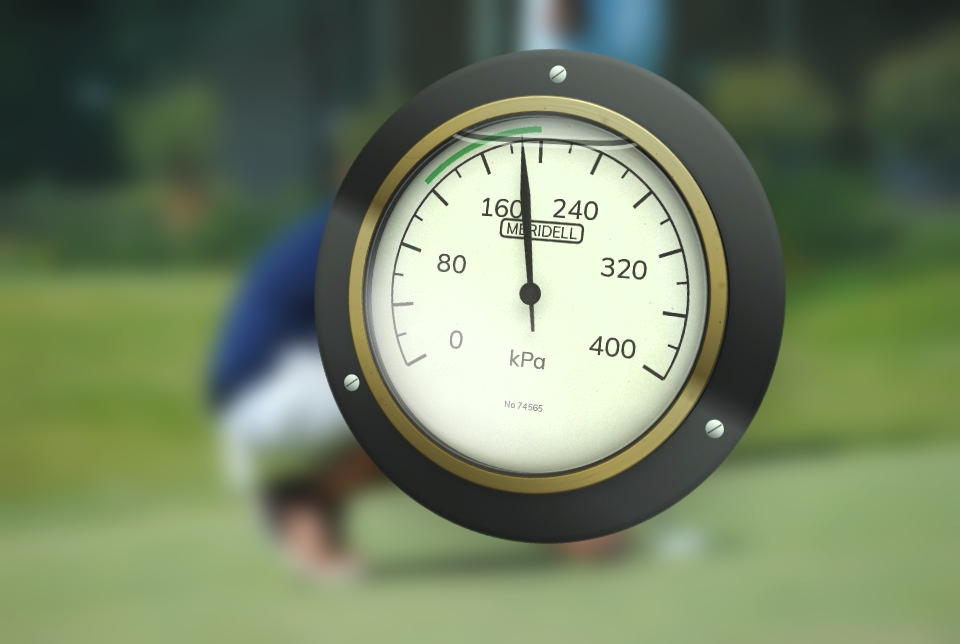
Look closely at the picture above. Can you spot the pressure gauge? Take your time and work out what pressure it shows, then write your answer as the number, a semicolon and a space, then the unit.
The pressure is 190; kPa
